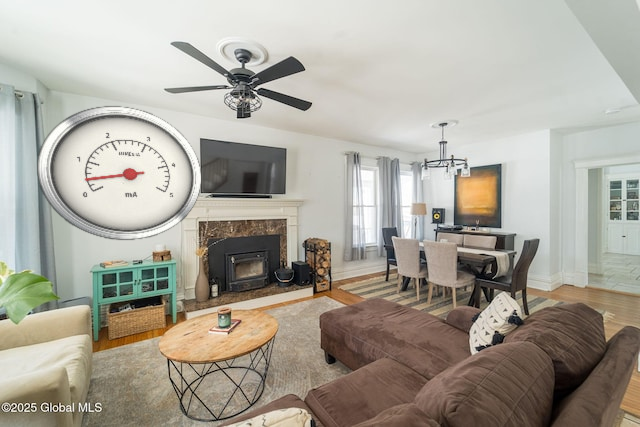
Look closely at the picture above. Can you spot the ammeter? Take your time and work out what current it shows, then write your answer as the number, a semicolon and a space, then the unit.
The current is 0.4; mA
